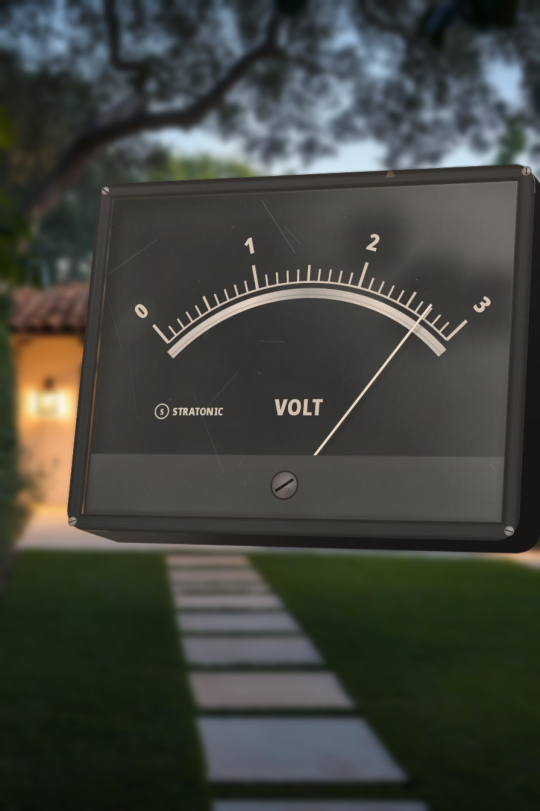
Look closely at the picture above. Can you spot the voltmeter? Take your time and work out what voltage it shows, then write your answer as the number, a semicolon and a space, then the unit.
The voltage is 2.7; V
